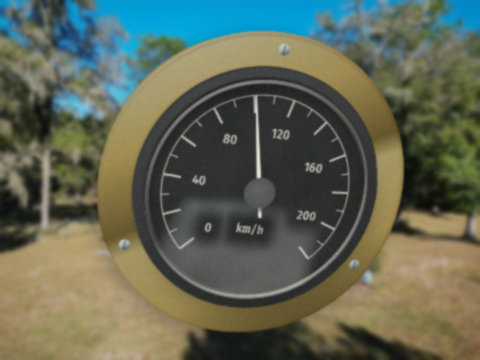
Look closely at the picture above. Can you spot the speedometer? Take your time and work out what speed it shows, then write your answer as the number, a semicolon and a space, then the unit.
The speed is 100; km/h
